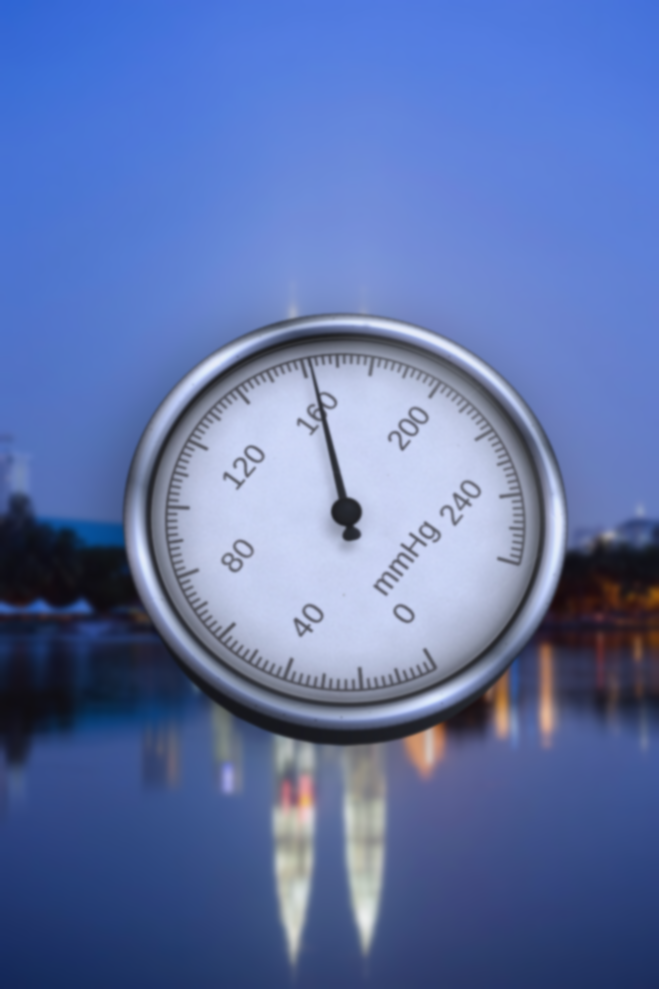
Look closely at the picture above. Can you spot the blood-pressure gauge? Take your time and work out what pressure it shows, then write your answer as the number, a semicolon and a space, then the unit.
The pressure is 162; mmHg
